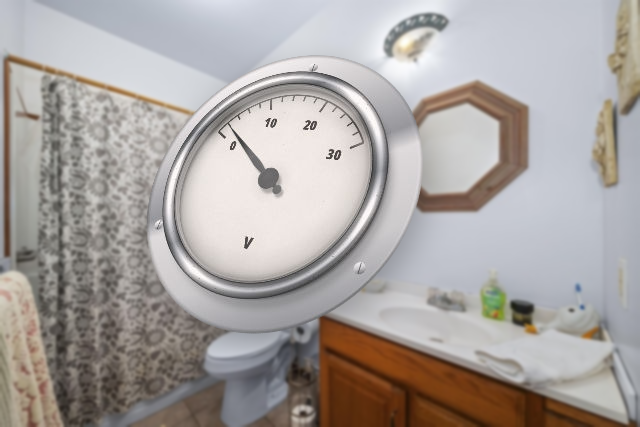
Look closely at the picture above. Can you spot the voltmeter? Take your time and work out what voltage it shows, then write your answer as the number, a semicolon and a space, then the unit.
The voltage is 2; V
